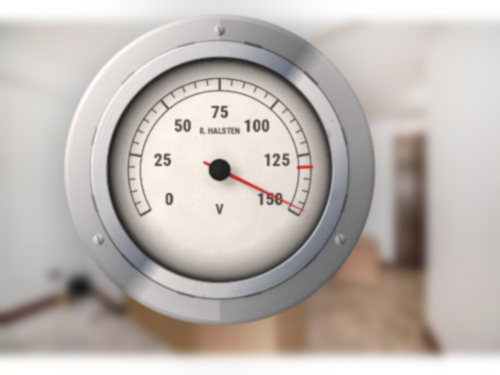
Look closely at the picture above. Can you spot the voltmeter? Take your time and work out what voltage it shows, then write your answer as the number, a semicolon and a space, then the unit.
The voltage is 147.5; V
